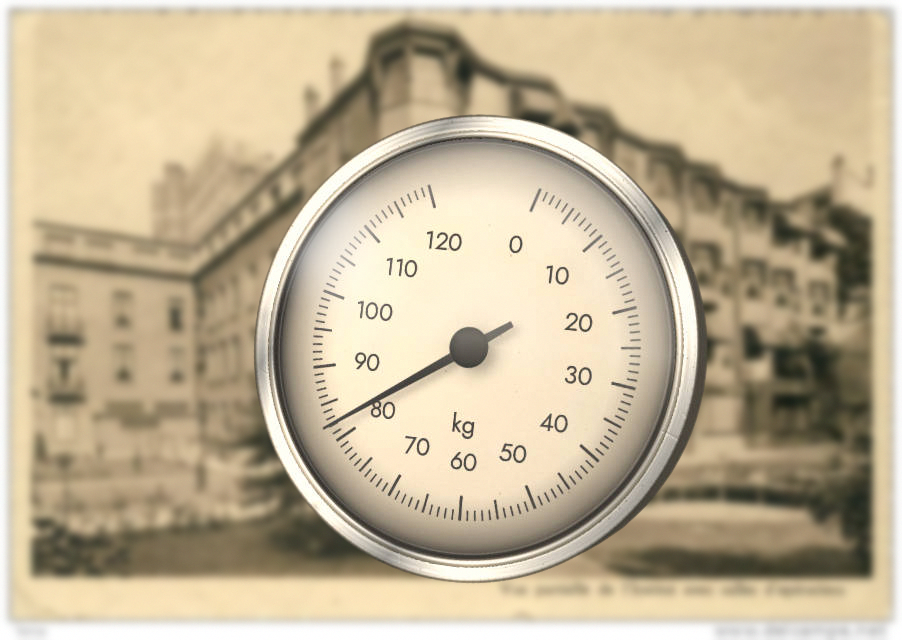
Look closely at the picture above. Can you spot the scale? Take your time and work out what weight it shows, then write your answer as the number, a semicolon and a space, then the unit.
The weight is 82; kg
